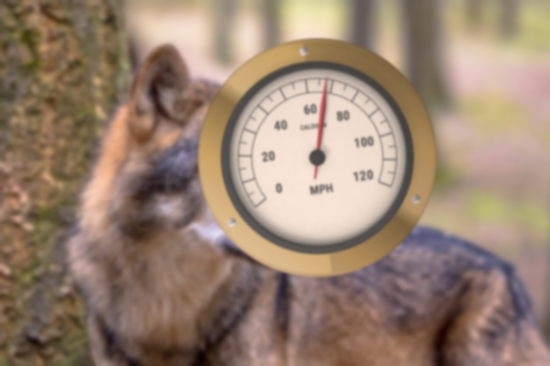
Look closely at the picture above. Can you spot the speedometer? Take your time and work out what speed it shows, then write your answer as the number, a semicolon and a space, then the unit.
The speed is 67.5; mph
